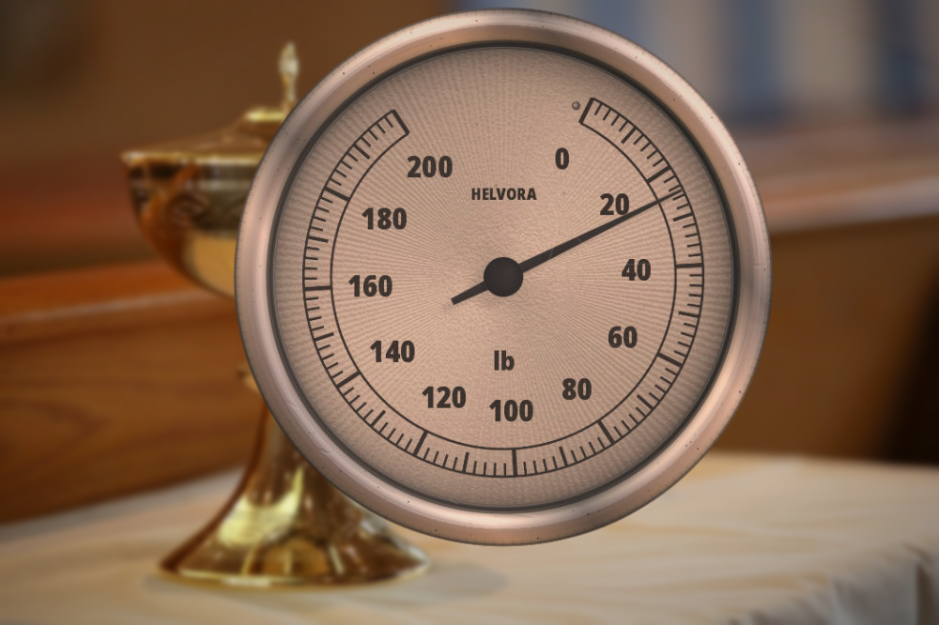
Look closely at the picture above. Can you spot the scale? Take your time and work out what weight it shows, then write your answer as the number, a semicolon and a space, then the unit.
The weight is 25; lb
